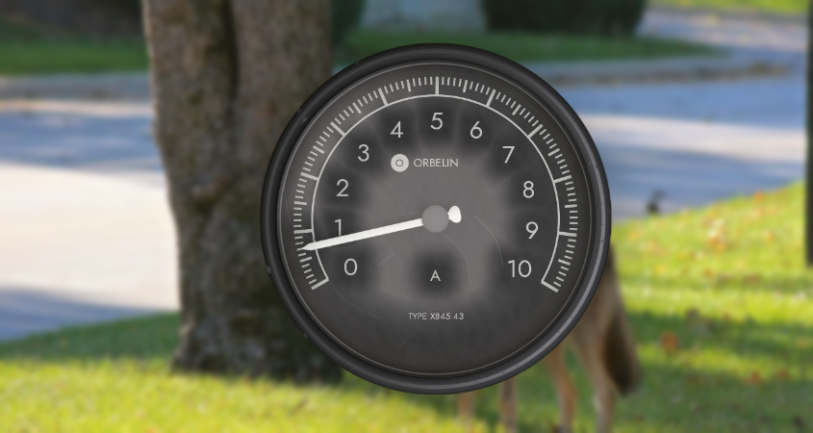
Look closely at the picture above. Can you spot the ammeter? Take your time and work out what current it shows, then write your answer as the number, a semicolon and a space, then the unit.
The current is 0.7; A
